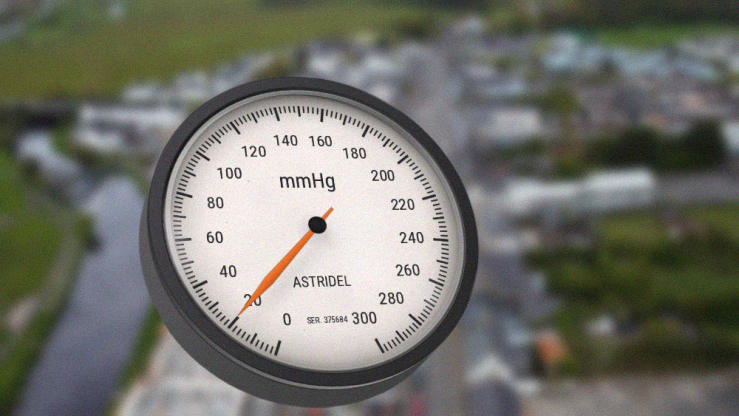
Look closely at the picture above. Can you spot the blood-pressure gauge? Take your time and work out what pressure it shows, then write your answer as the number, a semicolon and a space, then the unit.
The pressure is 20; mmHg
